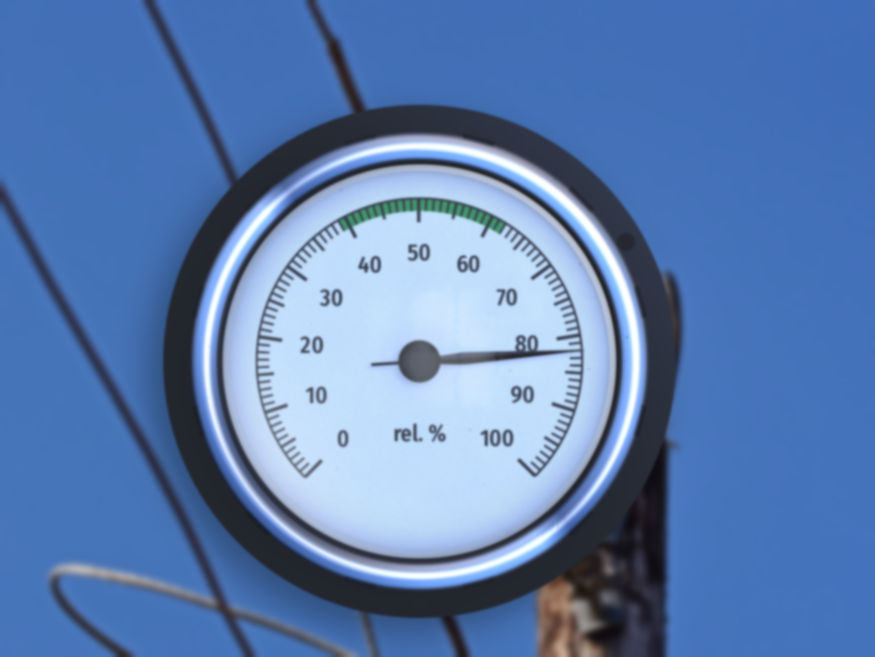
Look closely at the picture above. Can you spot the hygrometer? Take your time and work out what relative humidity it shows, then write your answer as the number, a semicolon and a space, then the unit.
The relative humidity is 82; %
